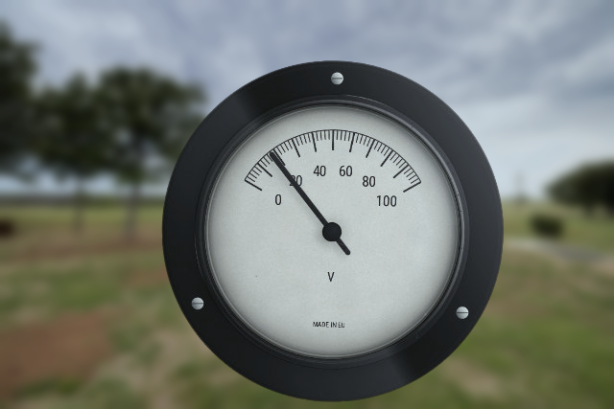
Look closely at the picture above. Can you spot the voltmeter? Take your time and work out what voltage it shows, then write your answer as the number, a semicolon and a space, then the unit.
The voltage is 18; V
